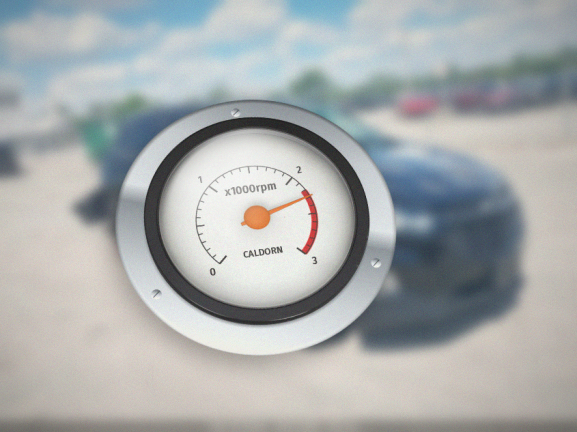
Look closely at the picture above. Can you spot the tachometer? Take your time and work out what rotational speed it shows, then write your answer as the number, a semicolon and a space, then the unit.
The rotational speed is 2300; rpm
